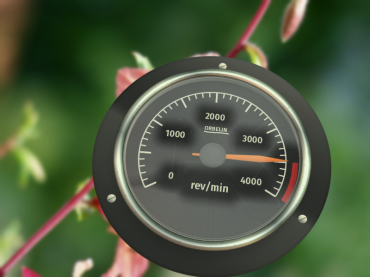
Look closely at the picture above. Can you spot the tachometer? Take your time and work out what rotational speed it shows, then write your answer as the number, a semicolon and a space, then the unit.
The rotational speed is 3500; rpm
